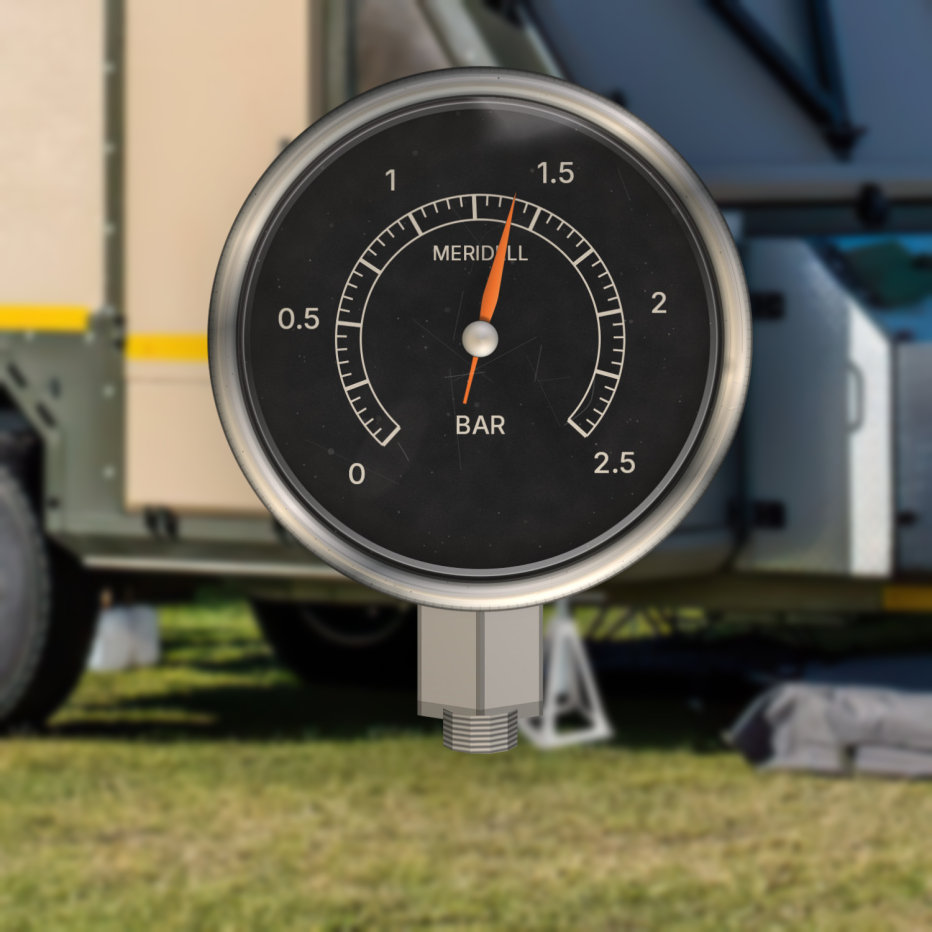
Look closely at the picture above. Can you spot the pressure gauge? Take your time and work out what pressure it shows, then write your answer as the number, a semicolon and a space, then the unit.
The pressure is 1.4; bar
